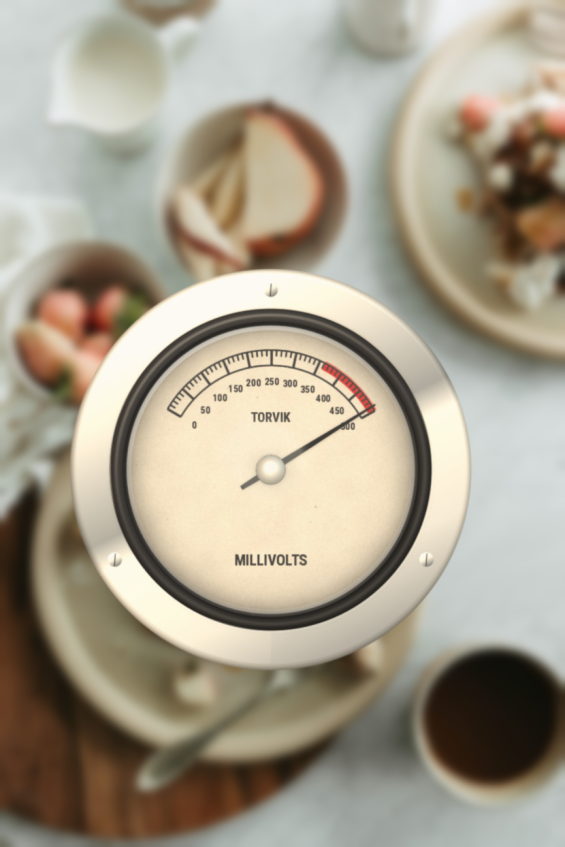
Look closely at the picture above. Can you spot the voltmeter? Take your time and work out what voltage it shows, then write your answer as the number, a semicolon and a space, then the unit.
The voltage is 490; mV
